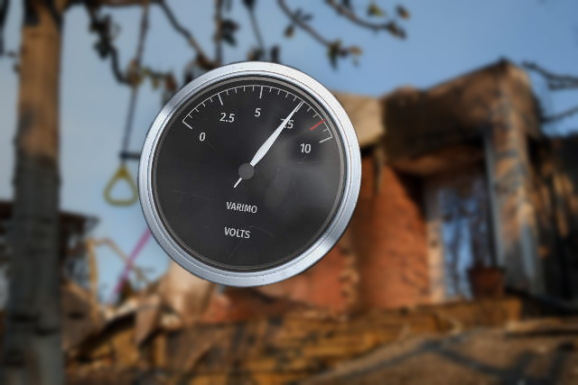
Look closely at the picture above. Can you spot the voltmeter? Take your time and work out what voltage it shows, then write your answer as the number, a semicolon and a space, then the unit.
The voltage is 7.5; V
